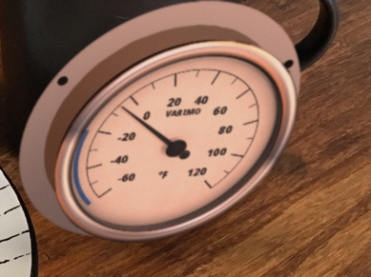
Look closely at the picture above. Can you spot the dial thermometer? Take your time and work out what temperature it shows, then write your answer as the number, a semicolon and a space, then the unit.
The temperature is -5; °F
